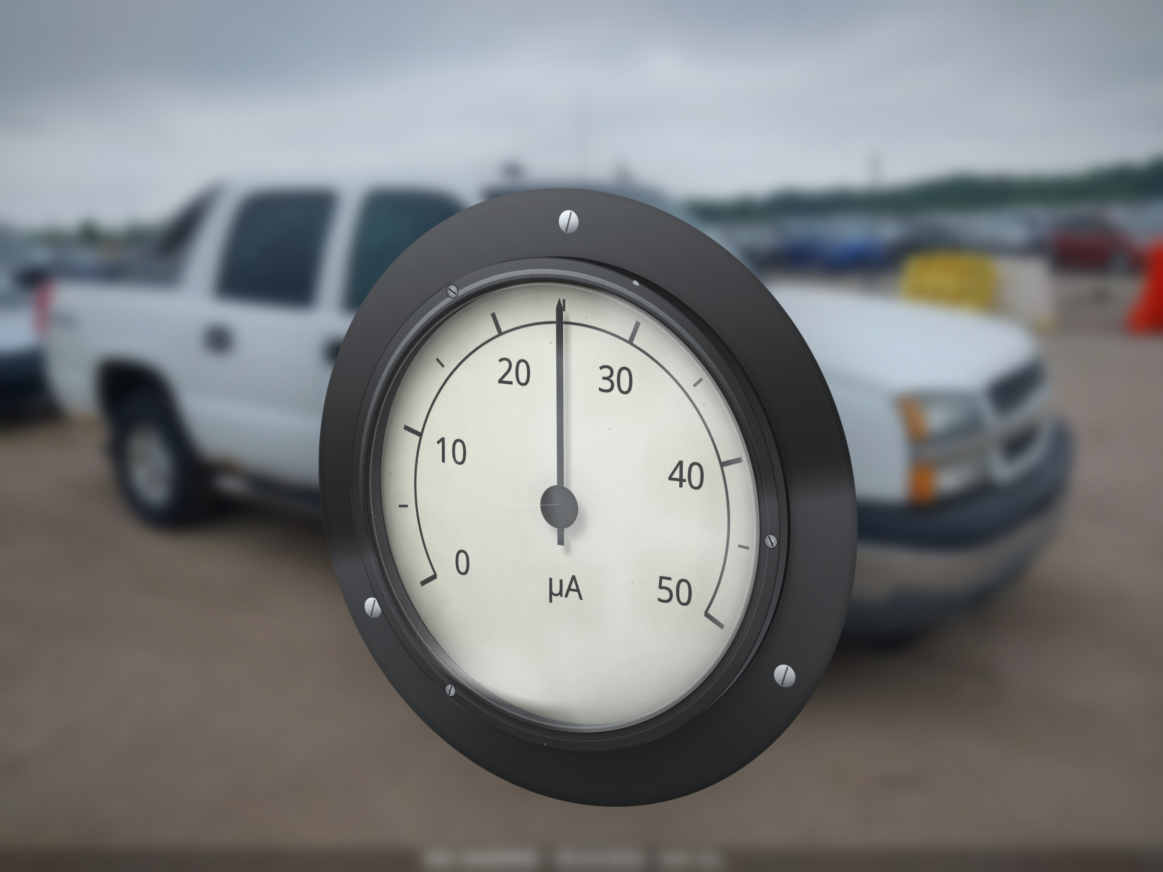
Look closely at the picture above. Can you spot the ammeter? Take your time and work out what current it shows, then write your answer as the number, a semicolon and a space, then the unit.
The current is 25; µA
